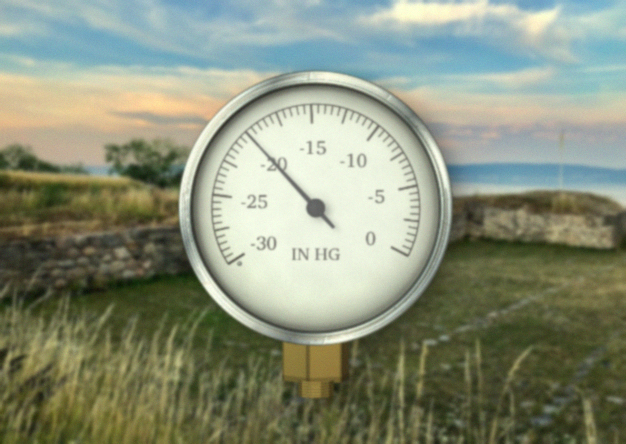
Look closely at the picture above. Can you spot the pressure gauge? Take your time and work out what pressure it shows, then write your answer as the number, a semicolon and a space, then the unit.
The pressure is -20; inHg
